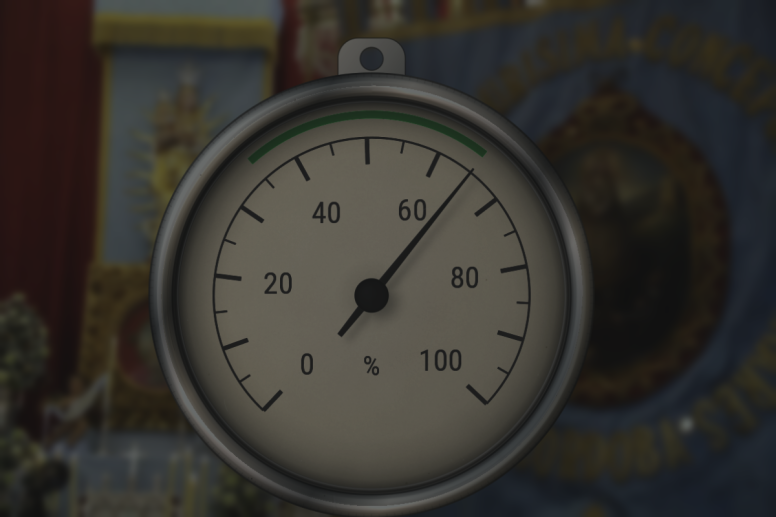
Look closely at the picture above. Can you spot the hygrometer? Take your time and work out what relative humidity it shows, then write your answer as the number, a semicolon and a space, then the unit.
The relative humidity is 65; %
